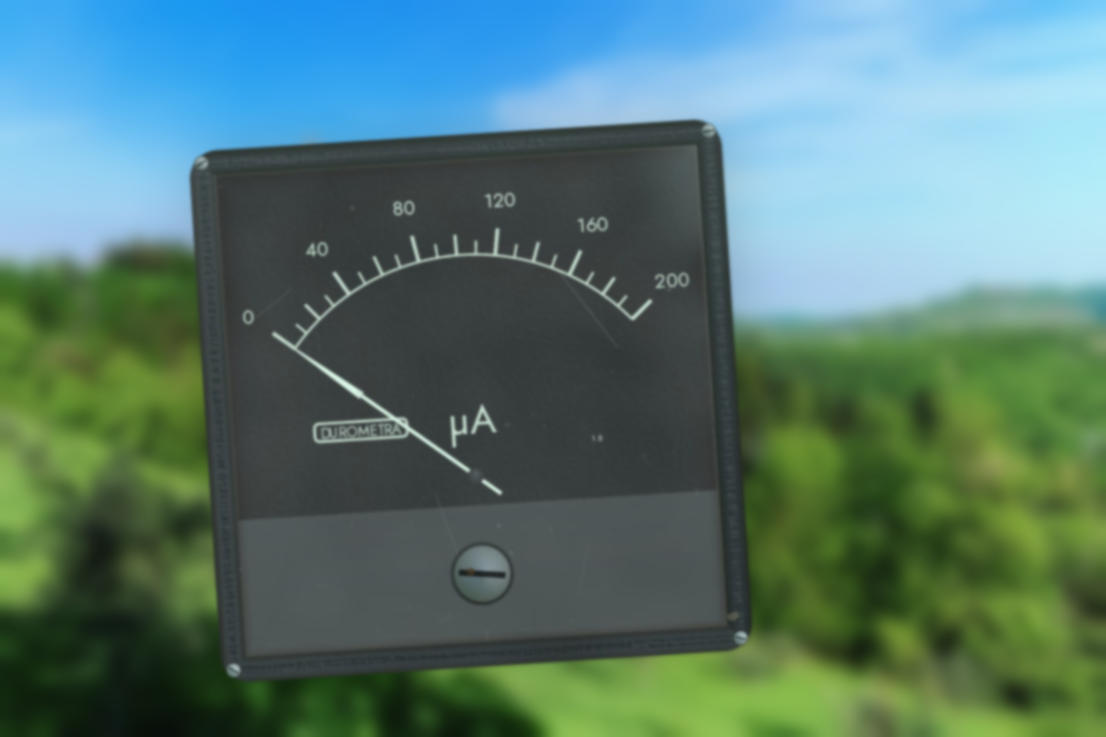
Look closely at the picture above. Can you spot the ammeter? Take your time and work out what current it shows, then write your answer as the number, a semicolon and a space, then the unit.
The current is 0; µA
